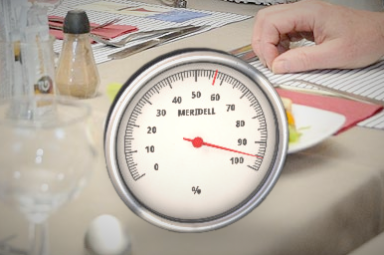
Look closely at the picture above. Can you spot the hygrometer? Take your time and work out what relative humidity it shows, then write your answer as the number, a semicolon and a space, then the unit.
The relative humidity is 95; %
